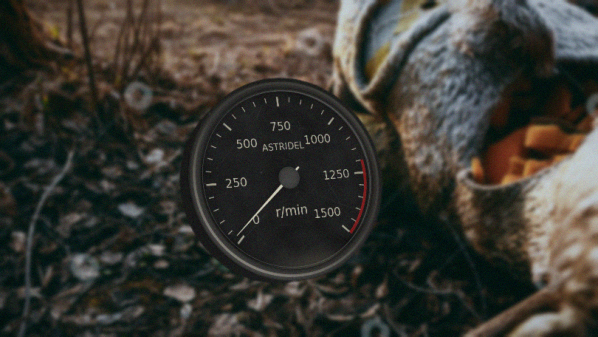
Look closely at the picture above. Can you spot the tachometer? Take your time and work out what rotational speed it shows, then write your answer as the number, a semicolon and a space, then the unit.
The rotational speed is 25; rpm
